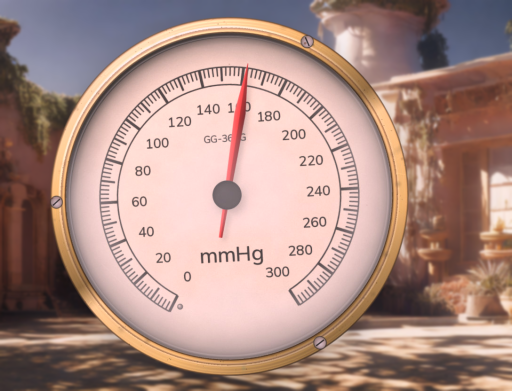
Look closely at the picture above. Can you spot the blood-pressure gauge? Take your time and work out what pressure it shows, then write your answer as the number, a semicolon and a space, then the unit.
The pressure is 162; mmHg
